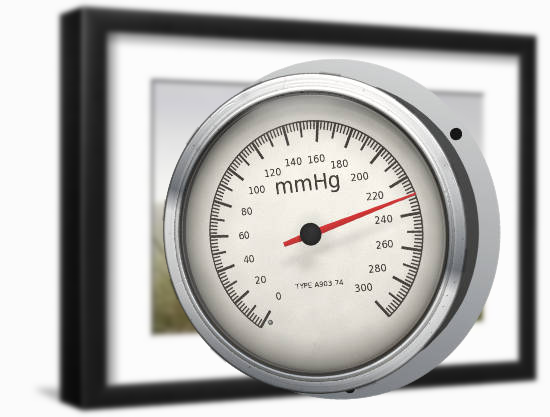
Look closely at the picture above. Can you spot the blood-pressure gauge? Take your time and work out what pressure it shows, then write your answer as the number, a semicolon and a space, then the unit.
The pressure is 230; mmHg
